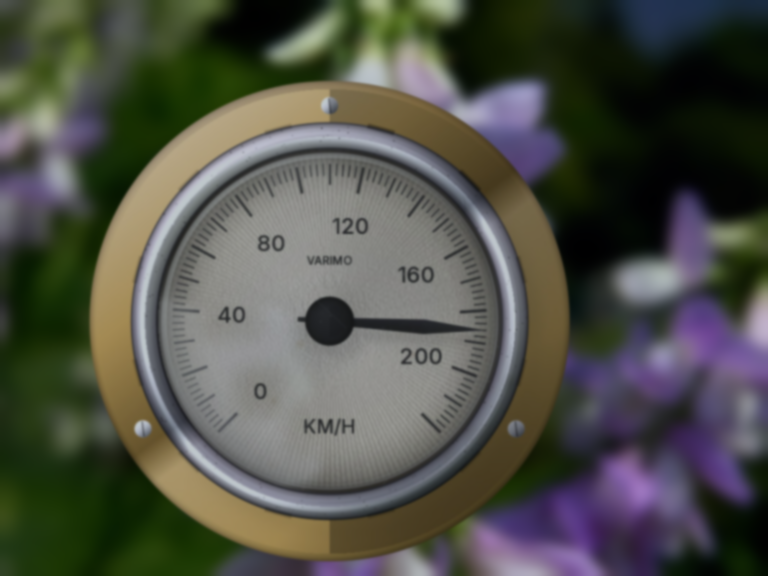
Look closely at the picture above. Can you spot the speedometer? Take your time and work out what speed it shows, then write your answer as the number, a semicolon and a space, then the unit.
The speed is 186; km/h
